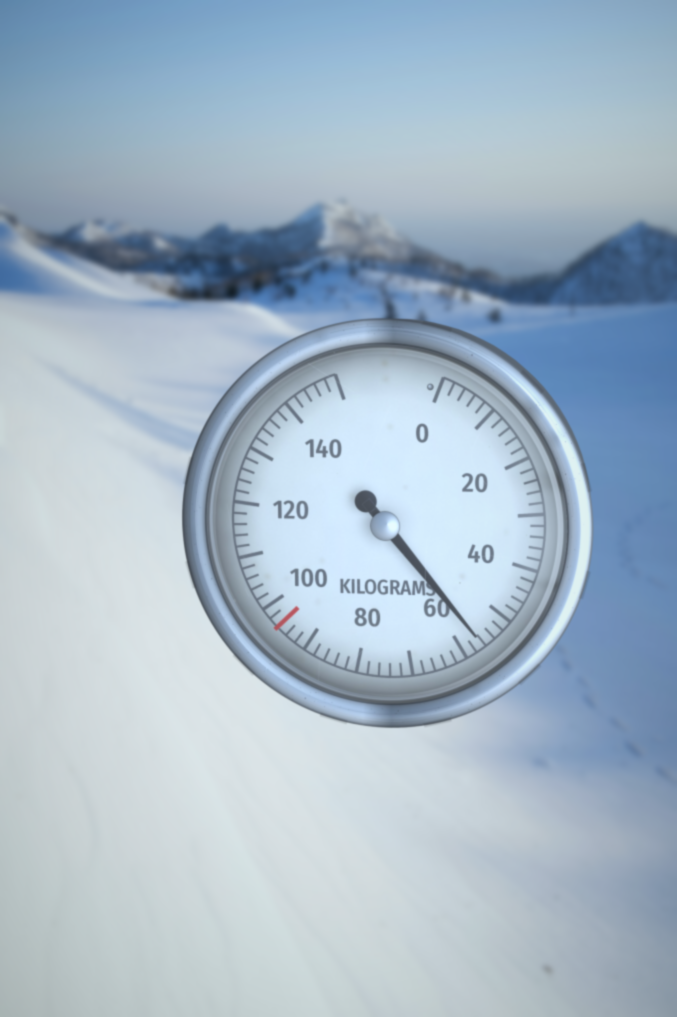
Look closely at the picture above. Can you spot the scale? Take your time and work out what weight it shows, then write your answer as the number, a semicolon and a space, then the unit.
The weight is 56; kg
